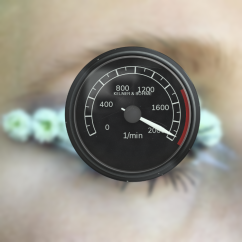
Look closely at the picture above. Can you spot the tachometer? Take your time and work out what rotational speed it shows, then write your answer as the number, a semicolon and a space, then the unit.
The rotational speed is 1950; rpm
